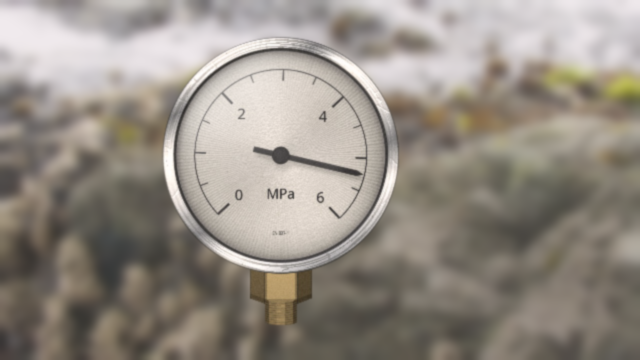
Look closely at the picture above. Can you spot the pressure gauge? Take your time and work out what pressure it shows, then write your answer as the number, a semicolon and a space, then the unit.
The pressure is 5.25; MPa
